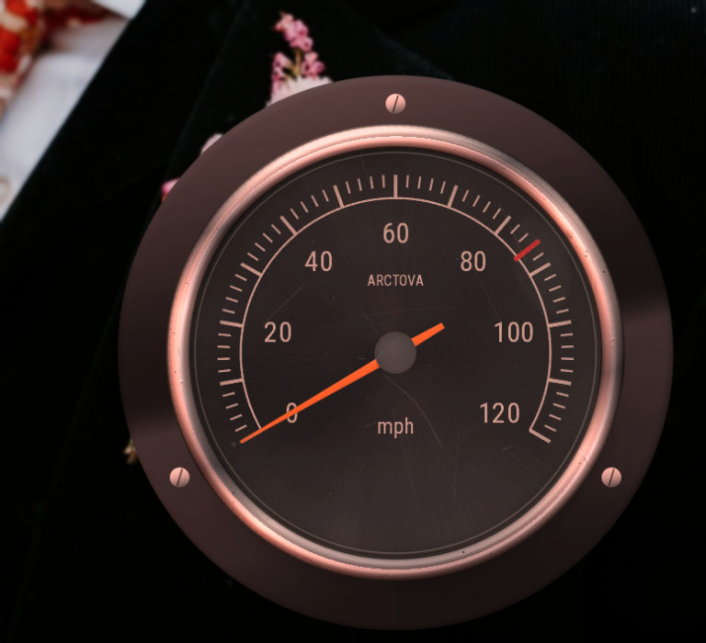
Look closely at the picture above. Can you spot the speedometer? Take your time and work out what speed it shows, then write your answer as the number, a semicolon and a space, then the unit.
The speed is 0; mph
